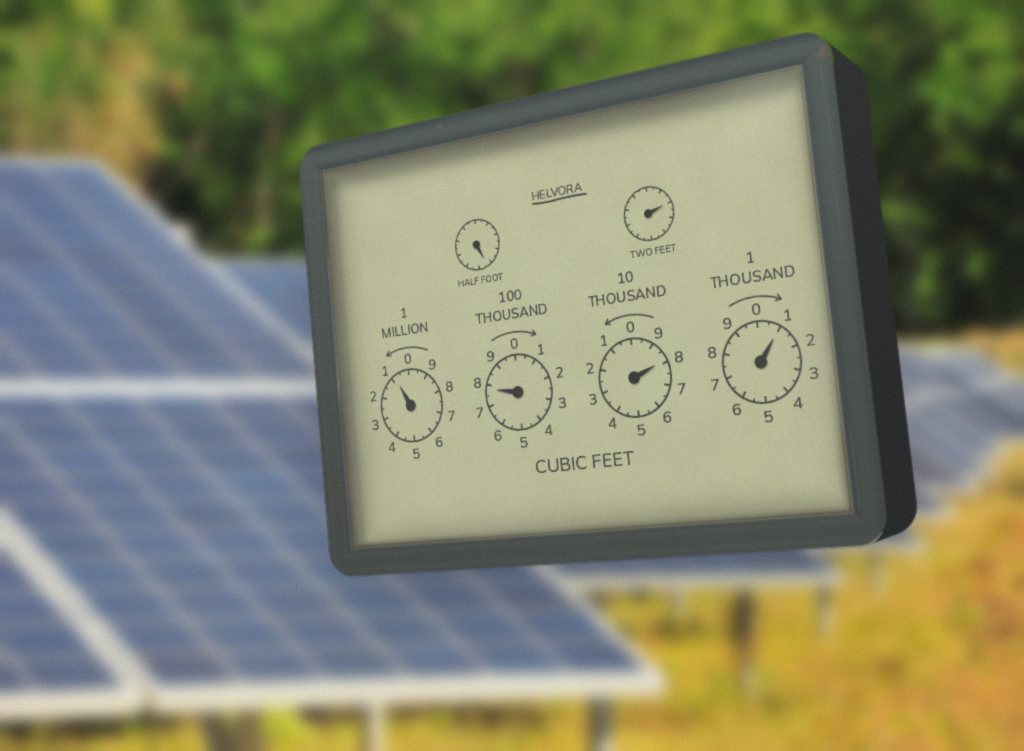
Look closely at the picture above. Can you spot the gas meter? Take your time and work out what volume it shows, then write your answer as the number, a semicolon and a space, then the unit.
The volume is 78100; ft³
